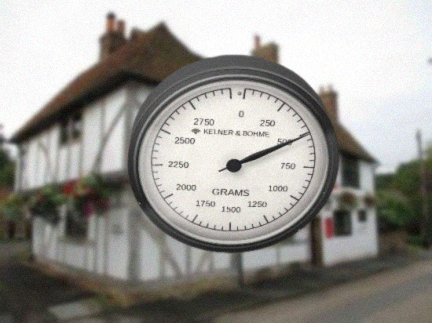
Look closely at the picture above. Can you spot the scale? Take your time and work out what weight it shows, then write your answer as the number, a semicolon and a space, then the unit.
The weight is 500; g
